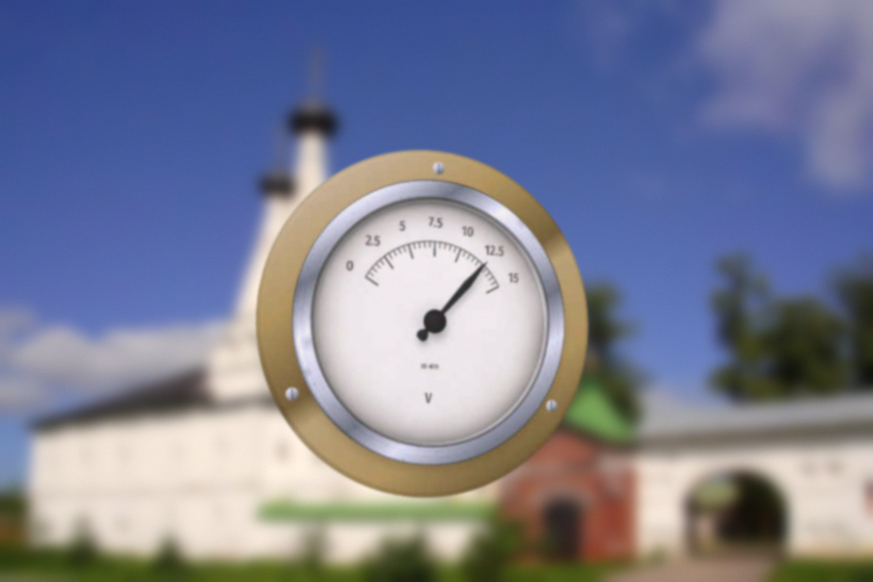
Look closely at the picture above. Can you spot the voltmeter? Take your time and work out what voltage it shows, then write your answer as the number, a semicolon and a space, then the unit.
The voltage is 12.5; V
